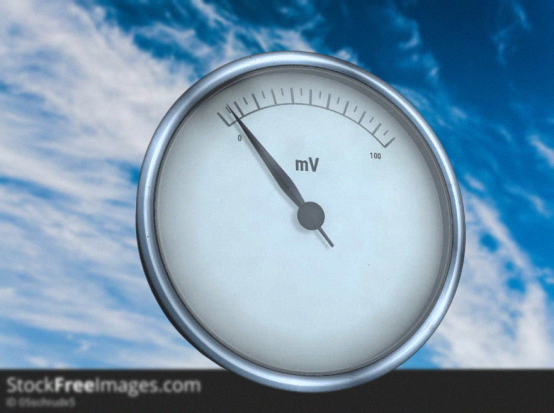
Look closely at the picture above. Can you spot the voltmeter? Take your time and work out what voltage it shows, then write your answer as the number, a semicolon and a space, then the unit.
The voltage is 5; mV
